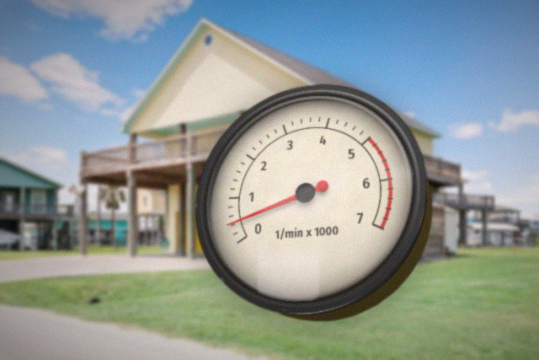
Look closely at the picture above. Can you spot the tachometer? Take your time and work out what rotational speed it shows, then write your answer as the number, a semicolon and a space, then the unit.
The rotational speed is 400; rpm
